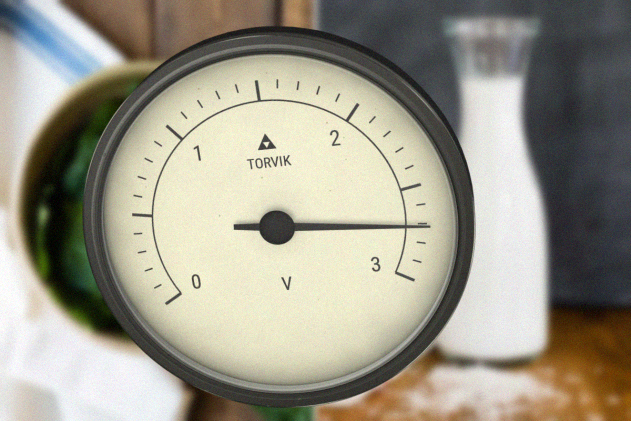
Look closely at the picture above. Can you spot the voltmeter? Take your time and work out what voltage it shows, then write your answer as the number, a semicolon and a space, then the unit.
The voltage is 2.7; V
